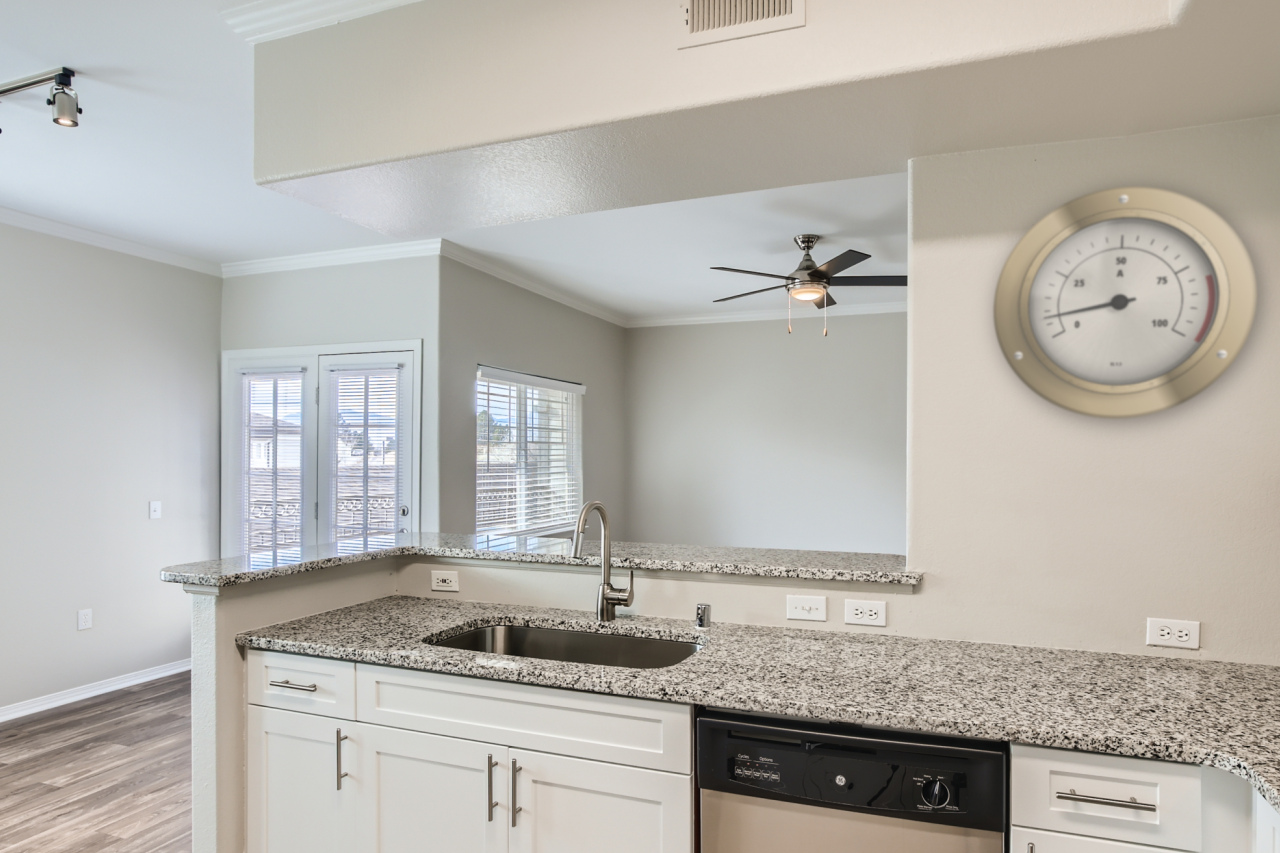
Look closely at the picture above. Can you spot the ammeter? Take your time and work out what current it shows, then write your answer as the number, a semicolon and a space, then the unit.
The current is 7.5; A
